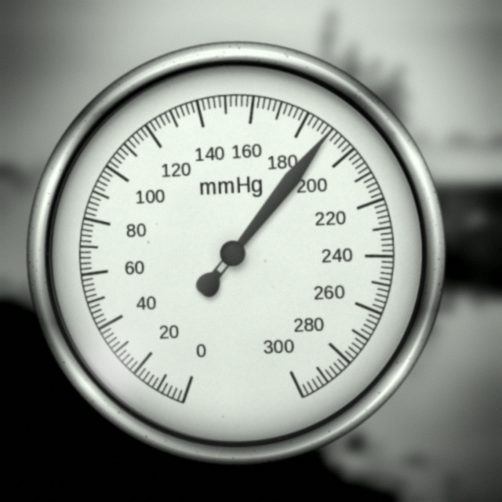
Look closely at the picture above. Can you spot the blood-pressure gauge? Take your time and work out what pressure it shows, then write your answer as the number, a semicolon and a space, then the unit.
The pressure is 190; mmHg
